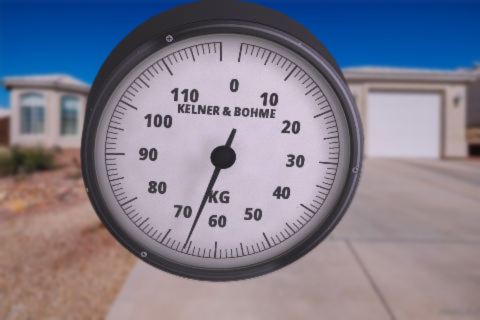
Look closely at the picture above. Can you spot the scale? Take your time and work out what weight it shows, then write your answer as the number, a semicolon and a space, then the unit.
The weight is 66; kg
